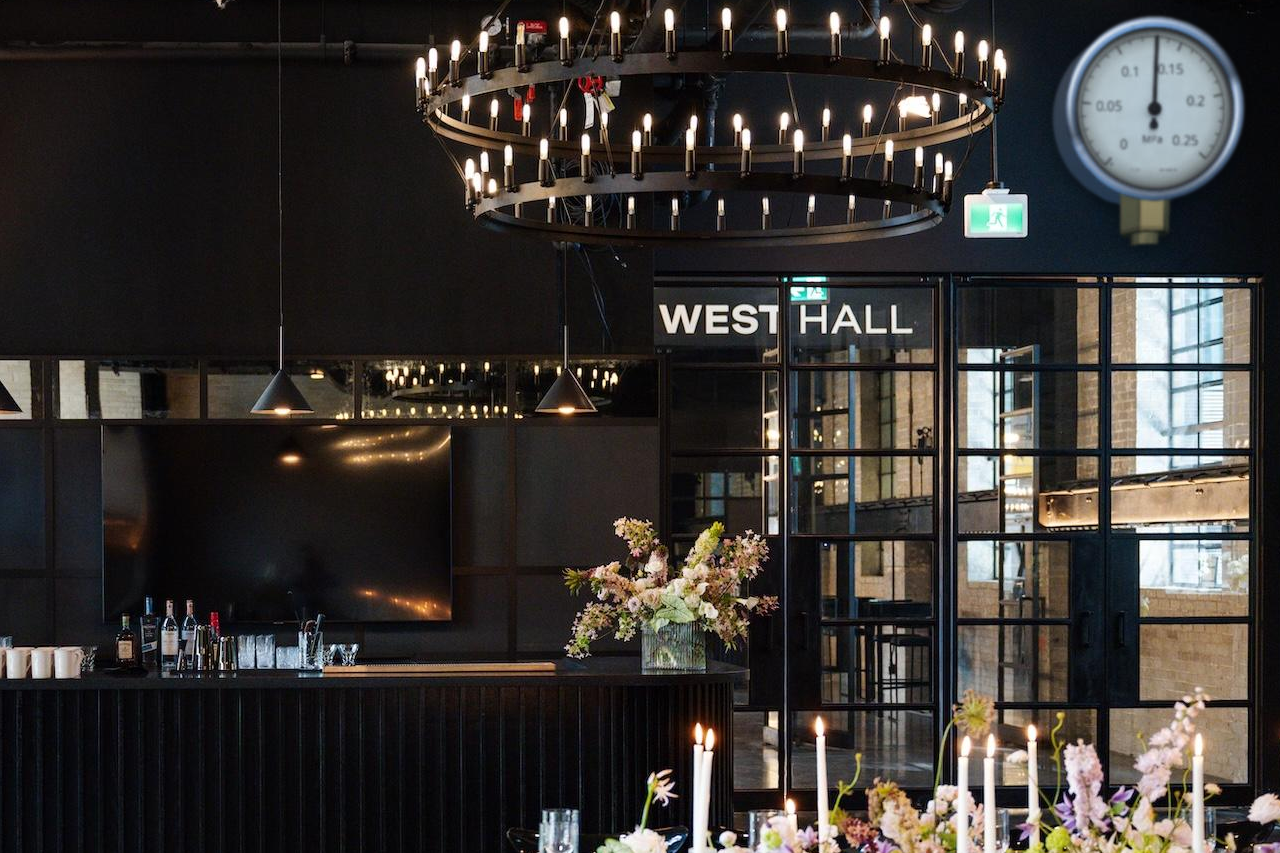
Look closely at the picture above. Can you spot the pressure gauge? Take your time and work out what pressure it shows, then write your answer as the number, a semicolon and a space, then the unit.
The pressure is 0.13; MPa
